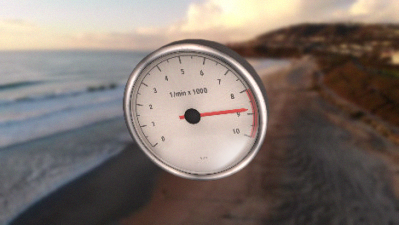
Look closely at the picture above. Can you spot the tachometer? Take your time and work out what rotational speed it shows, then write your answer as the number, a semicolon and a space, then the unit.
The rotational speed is 8750; rpm
